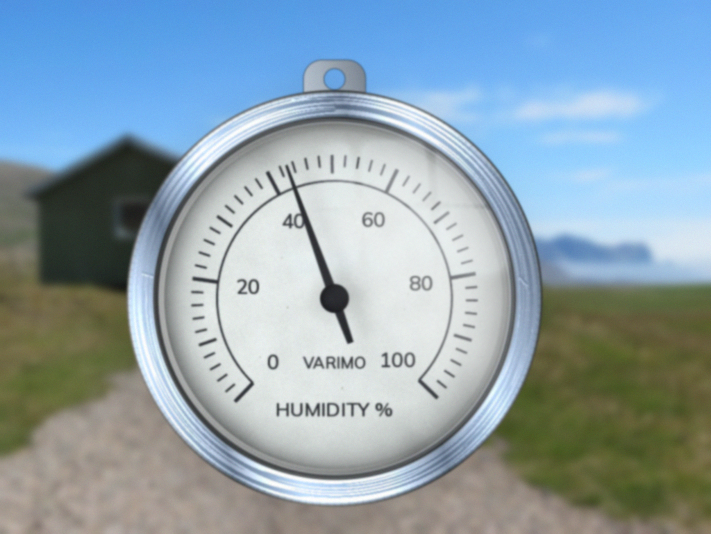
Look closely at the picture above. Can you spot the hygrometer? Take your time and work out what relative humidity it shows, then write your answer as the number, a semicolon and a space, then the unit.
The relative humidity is 43; %
